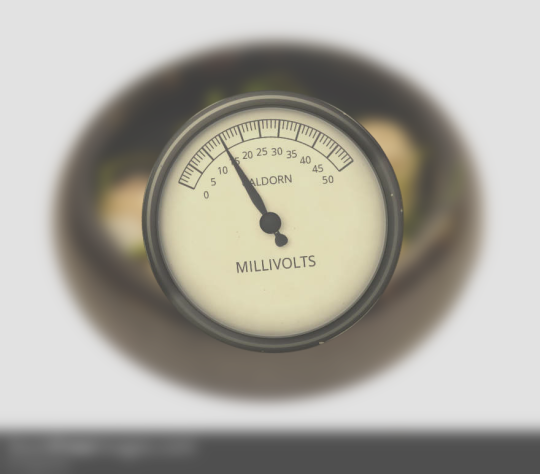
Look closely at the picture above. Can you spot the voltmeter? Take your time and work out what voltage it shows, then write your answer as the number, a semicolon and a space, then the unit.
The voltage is 15; mV
